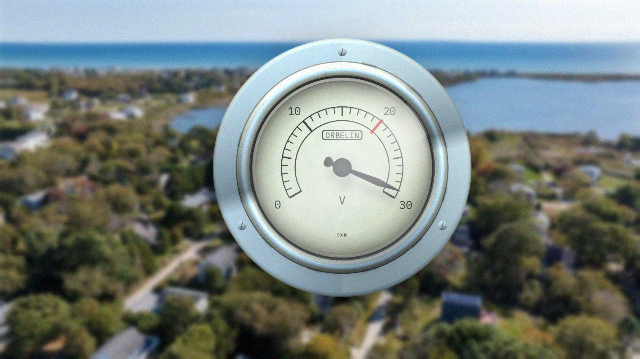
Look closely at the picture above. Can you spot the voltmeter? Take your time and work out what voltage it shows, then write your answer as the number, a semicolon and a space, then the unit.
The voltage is 29; V
